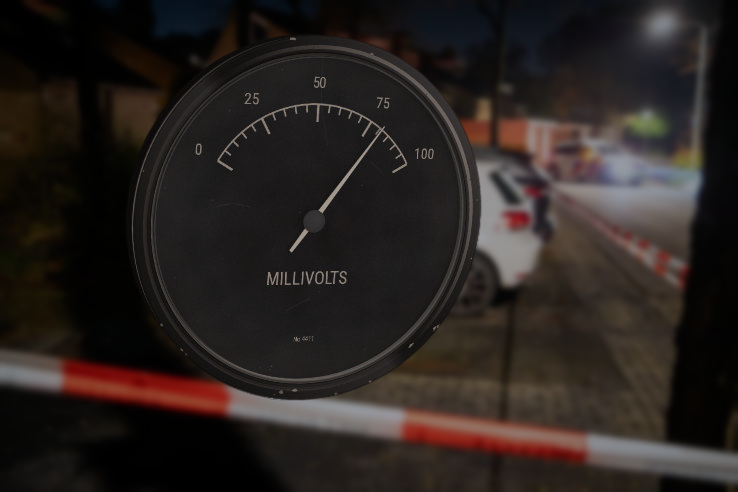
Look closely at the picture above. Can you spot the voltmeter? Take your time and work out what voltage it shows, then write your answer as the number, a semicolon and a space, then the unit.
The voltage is 80; mV
